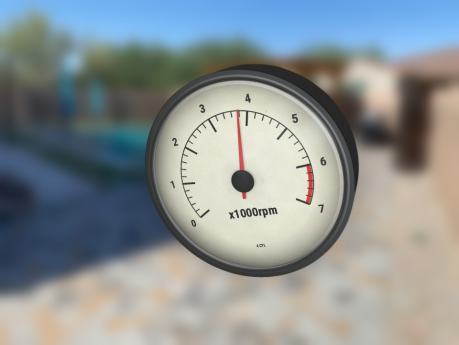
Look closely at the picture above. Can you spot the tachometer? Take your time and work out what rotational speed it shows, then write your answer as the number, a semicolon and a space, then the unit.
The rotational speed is 3800; rpm
